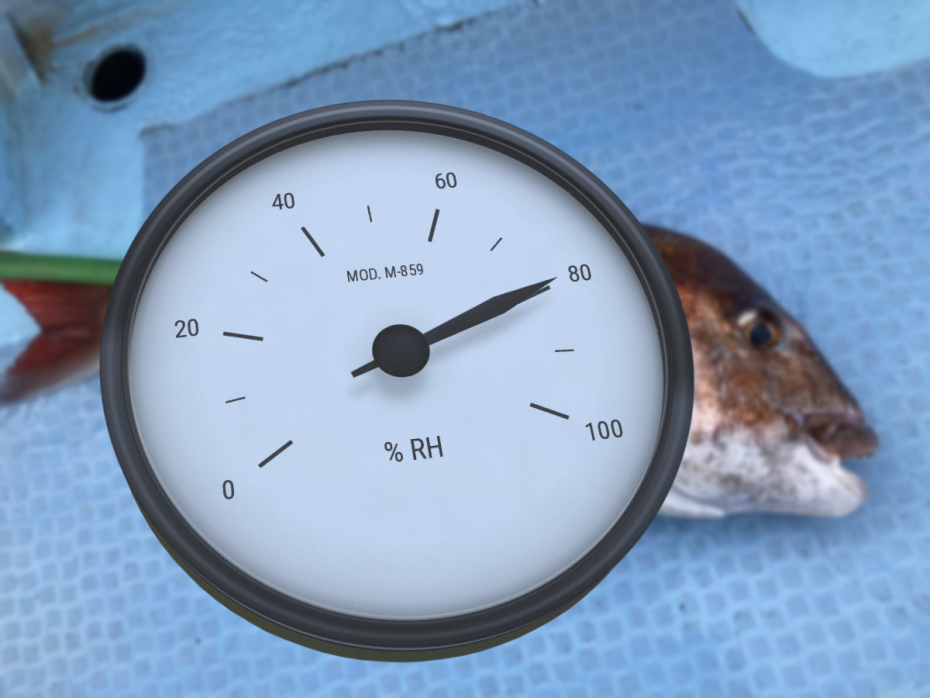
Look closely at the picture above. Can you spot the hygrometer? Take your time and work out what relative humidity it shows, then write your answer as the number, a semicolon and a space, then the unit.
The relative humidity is 80; %
